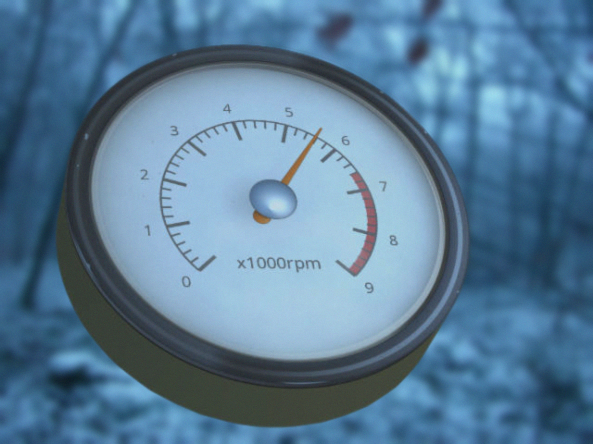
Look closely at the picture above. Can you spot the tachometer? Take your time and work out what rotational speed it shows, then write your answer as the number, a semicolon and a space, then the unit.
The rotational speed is 5600; rpm
